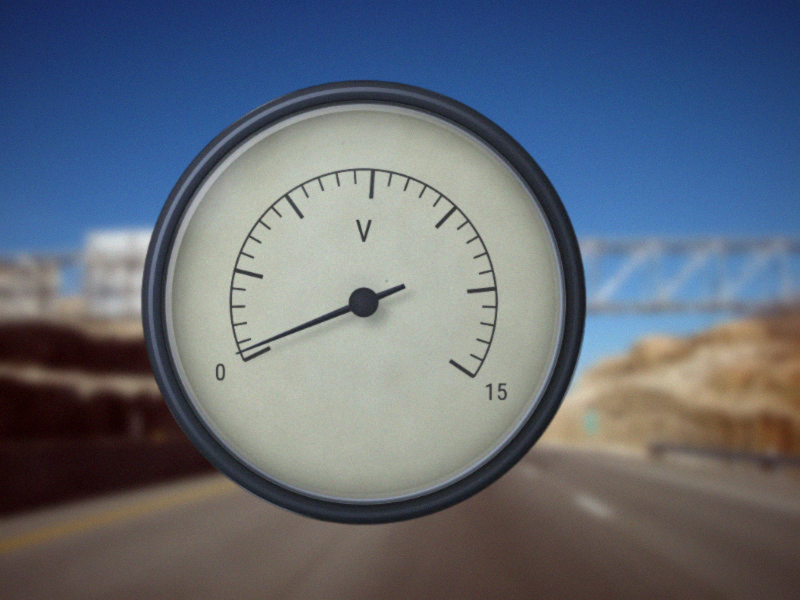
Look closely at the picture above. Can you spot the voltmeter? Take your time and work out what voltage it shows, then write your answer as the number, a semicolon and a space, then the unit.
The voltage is 0.25; V
